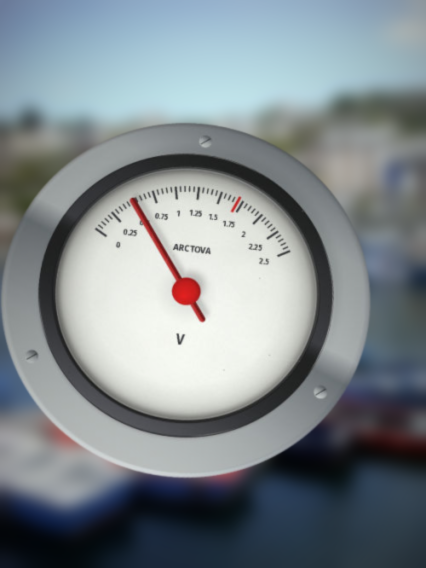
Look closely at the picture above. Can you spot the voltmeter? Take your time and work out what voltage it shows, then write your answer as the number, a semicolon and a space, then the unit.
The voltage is 0.5; V
